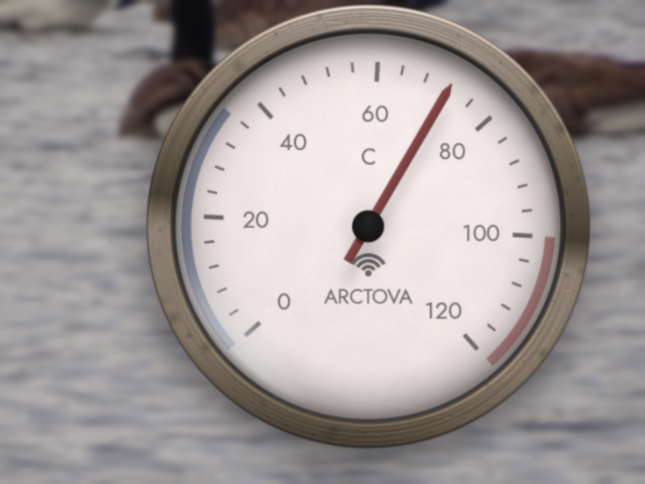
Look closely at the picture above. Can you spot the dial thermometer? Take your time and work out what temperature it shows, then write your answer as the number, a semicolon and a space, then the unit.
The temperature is 72; °C
